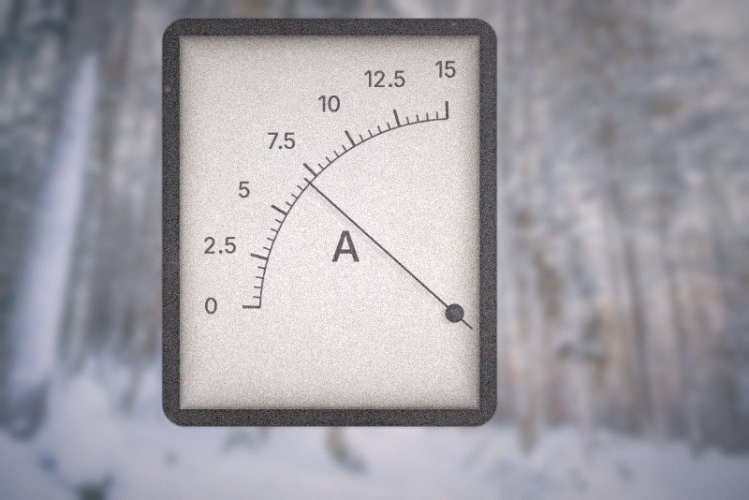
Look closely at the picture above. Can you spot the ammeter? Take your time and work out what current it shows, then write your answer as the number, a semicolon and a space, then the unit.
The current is 7; A
